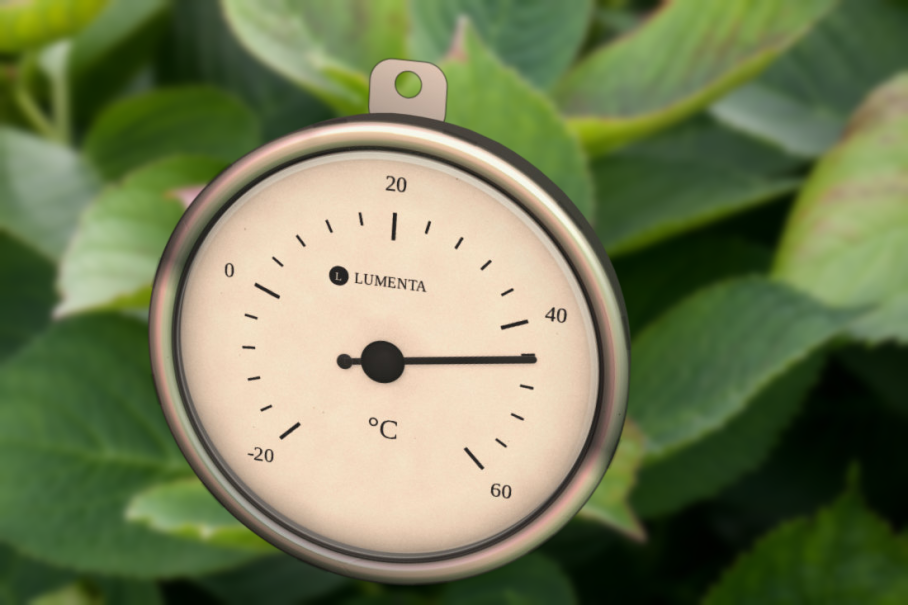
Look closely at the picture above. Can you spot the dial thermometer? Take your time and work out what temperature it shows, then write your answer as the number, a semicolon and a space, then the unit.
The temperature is 44; °C
